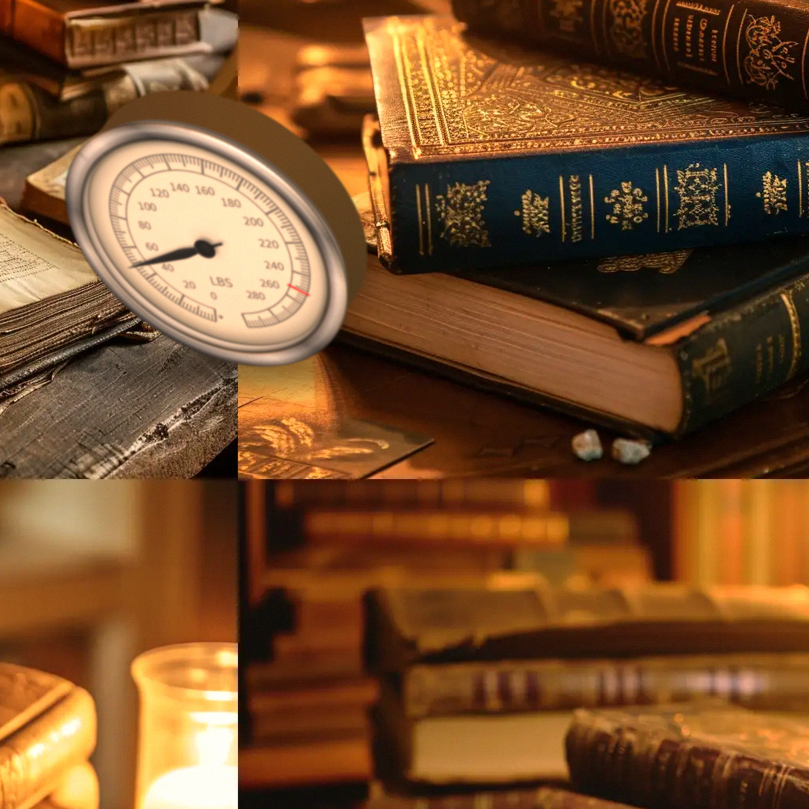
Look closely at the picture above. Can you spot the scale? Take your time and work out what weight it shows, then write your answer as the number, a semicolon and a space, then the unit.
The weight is 50; lb
